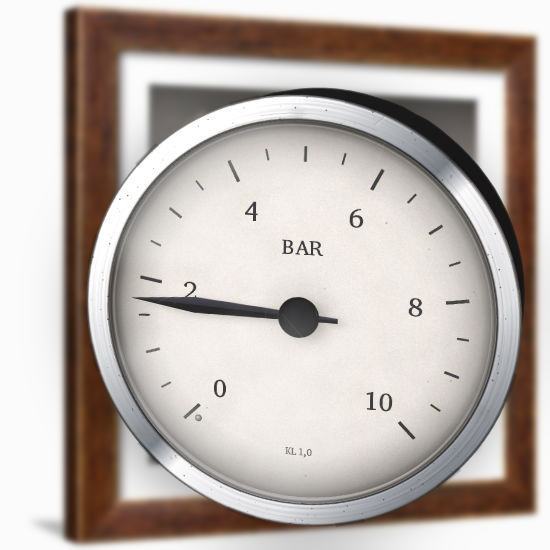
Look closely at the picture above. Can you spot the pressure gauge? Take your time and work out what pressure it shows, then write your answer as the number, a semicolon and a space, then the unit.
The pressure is 1.75; bar
